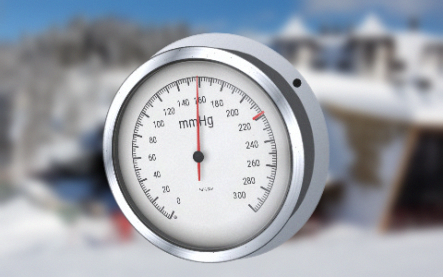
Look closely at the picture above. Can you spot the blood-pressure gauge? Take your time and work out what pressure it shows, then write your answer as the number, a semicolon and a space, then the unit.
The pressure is 160; mmHg
